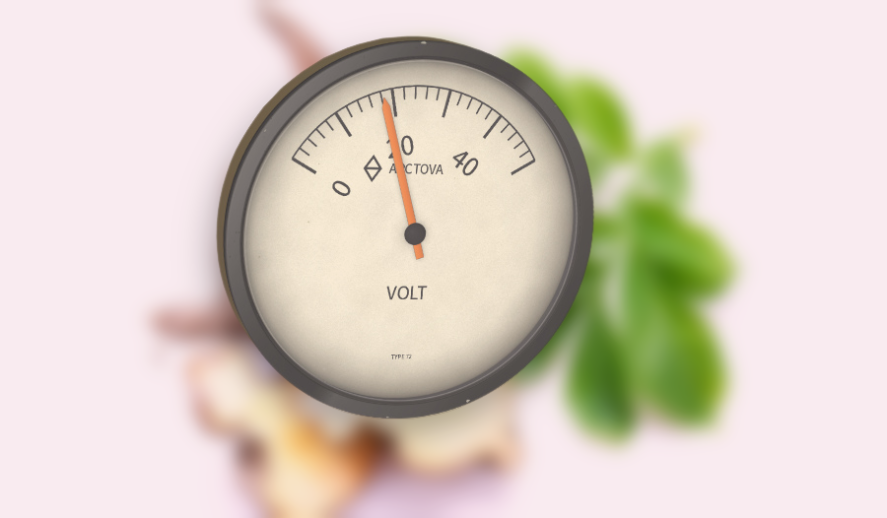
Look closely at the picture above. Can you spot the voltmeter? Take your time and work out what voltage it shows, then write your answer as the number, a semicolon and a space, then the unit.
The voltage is 18; V
